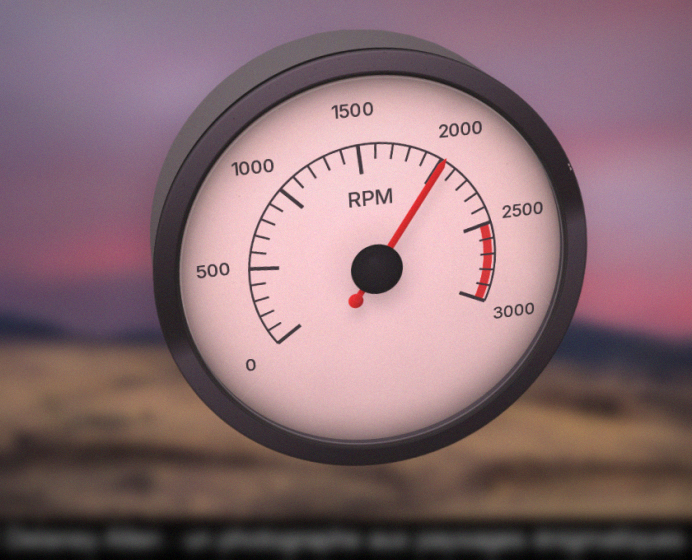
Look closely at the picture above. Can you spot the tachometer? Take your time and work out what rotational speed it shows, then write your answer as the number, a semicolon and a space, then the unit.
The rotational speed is 2000; rpm
